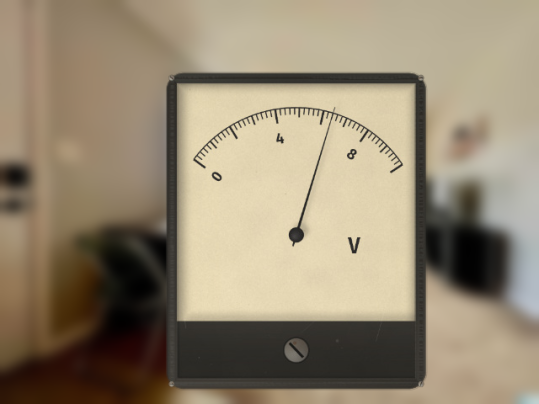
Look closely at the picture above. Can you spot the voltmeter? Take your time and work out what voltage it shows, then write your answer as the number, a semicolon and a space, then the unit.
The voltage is 6.4; V
